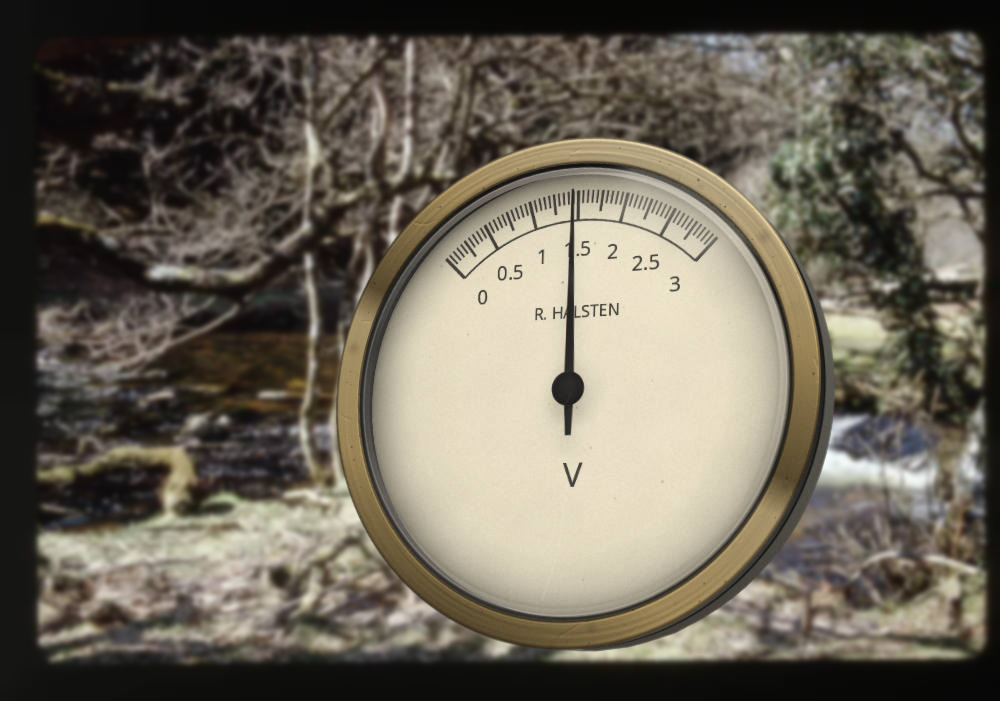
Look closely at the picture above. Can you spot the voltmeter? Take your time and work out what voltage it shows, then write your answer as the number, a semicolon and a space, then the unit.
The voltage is 1.5; V
